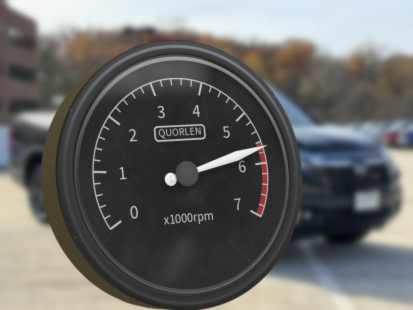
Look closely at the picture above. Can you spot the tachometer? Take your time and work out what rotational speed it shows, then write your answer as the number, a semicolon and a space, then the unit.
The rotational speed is 5700; rpm
